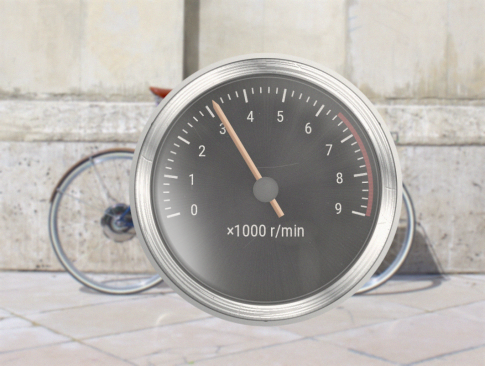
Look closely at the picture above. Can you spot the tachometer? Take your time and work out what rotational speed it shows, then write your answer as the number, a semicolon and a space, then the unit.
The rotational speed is 3200; rpm
